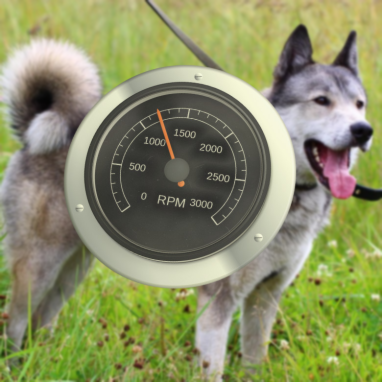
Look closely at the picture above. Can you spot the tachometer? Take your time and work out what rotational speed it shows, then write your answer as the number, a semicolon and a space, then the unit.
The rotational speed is 1200; rpm
